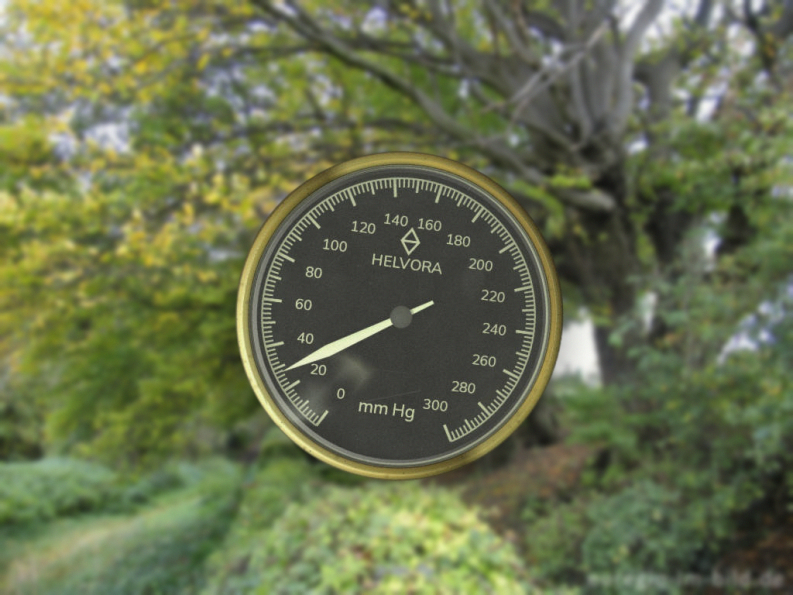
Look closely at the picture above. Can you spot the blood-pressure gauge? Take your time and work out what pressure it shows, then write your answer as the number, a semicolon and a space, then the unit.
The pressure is 28; mmHg
